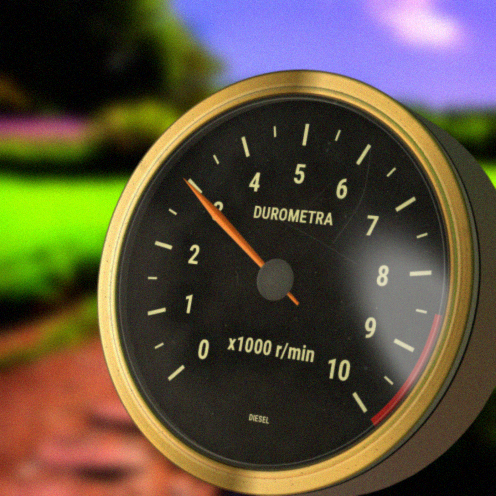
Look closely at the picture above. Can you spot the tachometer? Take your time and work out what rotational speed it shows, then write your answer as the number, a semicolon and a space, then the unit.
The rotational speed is 3000; rpm
